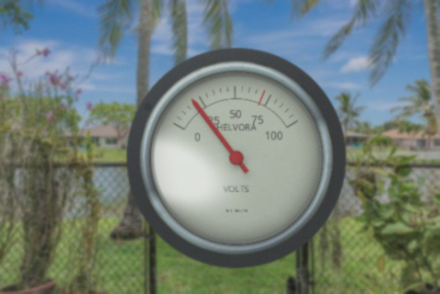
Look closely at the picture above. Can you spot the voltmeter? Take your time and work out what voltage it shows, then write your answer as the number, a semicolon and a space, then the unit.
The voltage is 20; V
